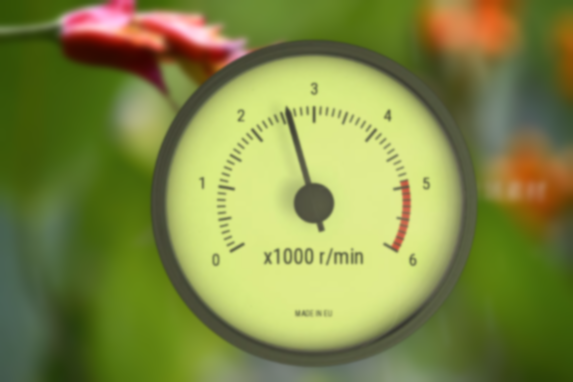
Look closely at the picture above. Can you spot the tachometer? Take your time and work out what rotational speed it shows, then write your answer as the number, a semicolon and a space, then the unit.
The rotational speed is 2600; rpm
